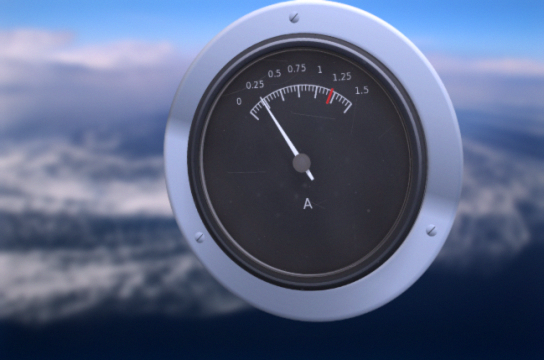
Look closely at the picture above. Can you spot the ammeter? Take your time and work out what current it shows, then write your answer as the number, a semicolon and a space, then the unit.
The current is 0.25; A
